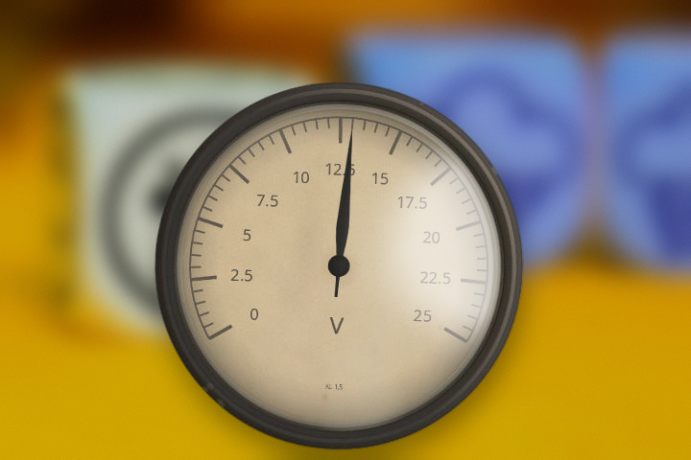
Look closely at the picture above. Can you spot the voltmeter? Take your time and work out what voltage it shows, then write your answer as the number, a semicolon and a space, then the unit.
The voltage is 13; V
